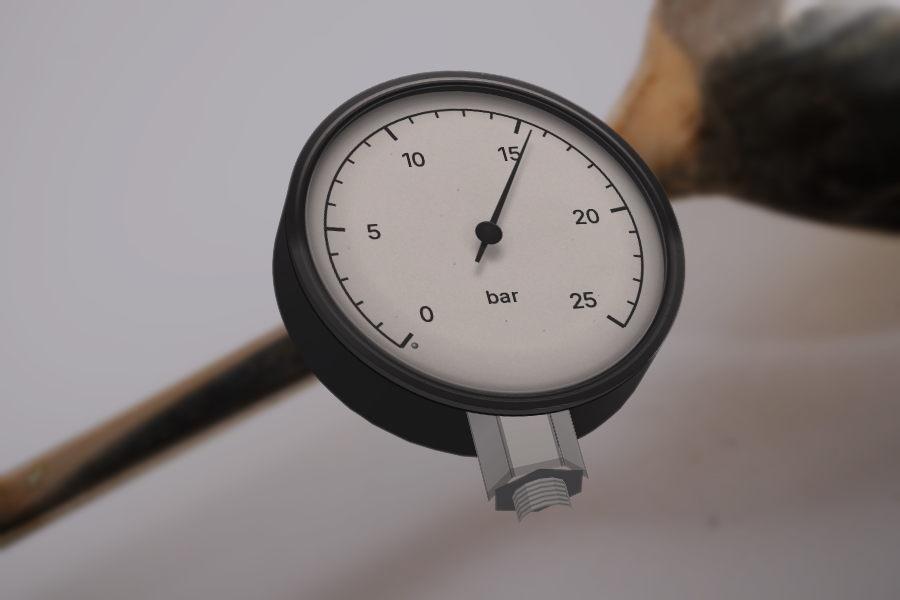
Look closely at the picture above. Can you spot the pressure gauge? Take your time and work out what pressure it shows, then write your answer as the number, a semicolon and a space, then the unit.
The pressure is 15.5; bar
